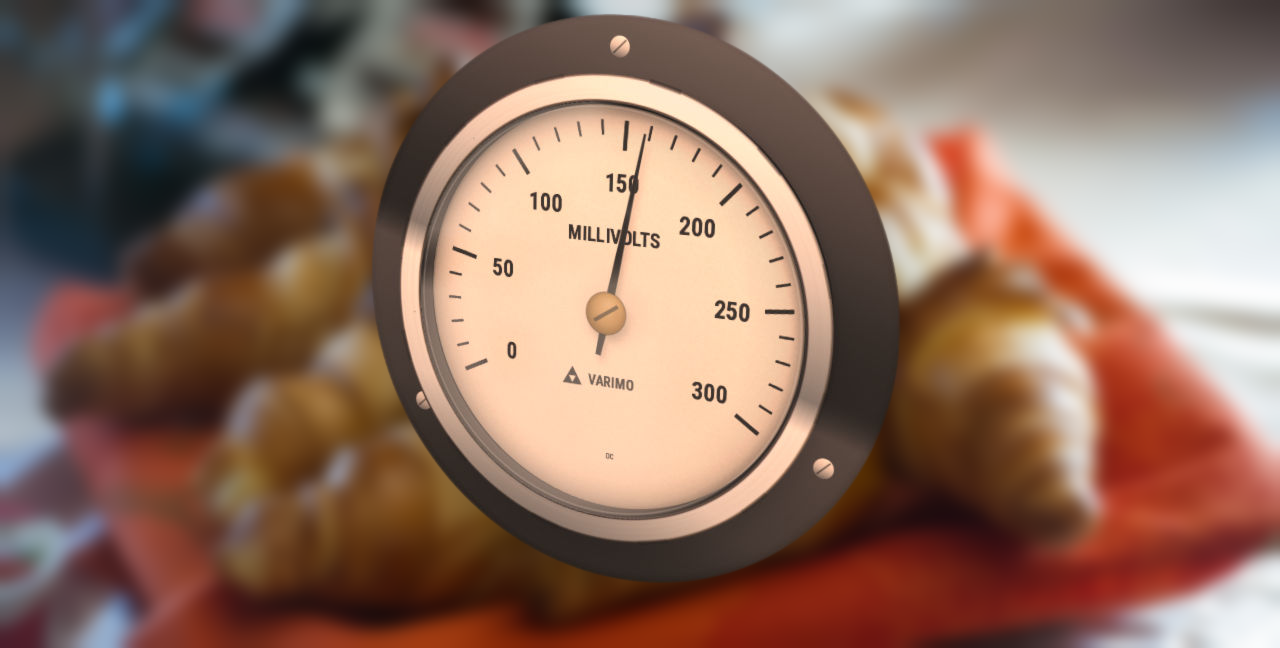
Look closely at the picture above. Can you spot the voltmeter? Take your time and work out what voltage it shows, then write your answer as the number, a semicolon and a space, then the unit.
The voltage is 160; mV
